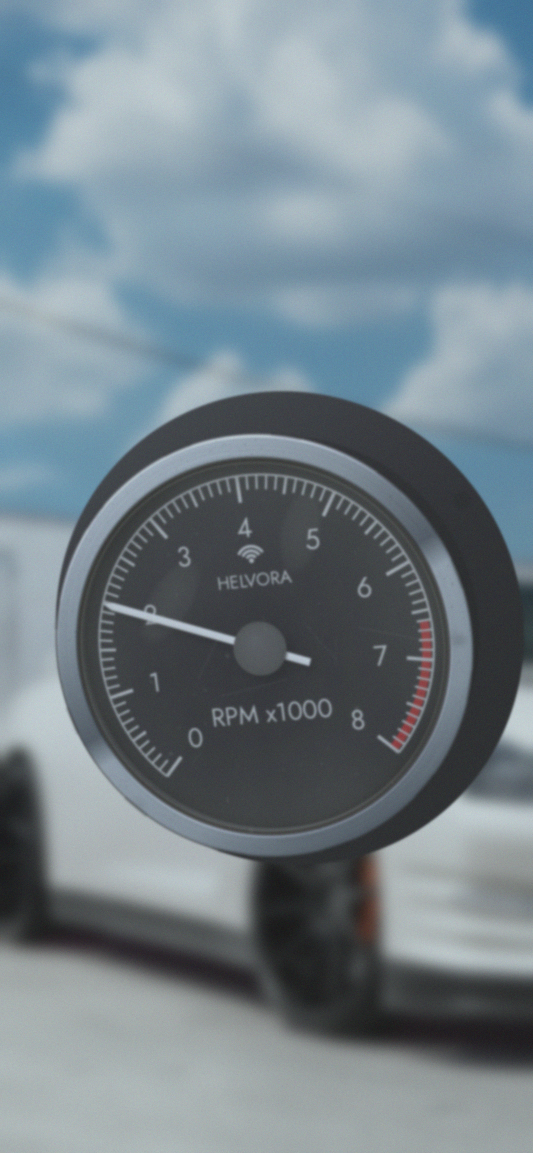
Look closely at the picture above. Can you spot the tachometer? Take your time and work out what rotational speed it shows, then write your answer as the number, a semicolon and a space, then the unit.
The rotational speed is 2000; rpm
